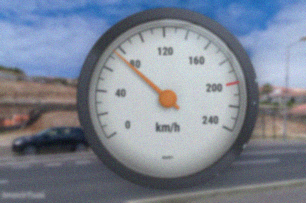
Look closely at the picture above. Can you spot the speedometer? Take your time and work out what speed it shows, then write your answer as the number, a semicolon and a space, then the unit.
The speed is 75; km/h
